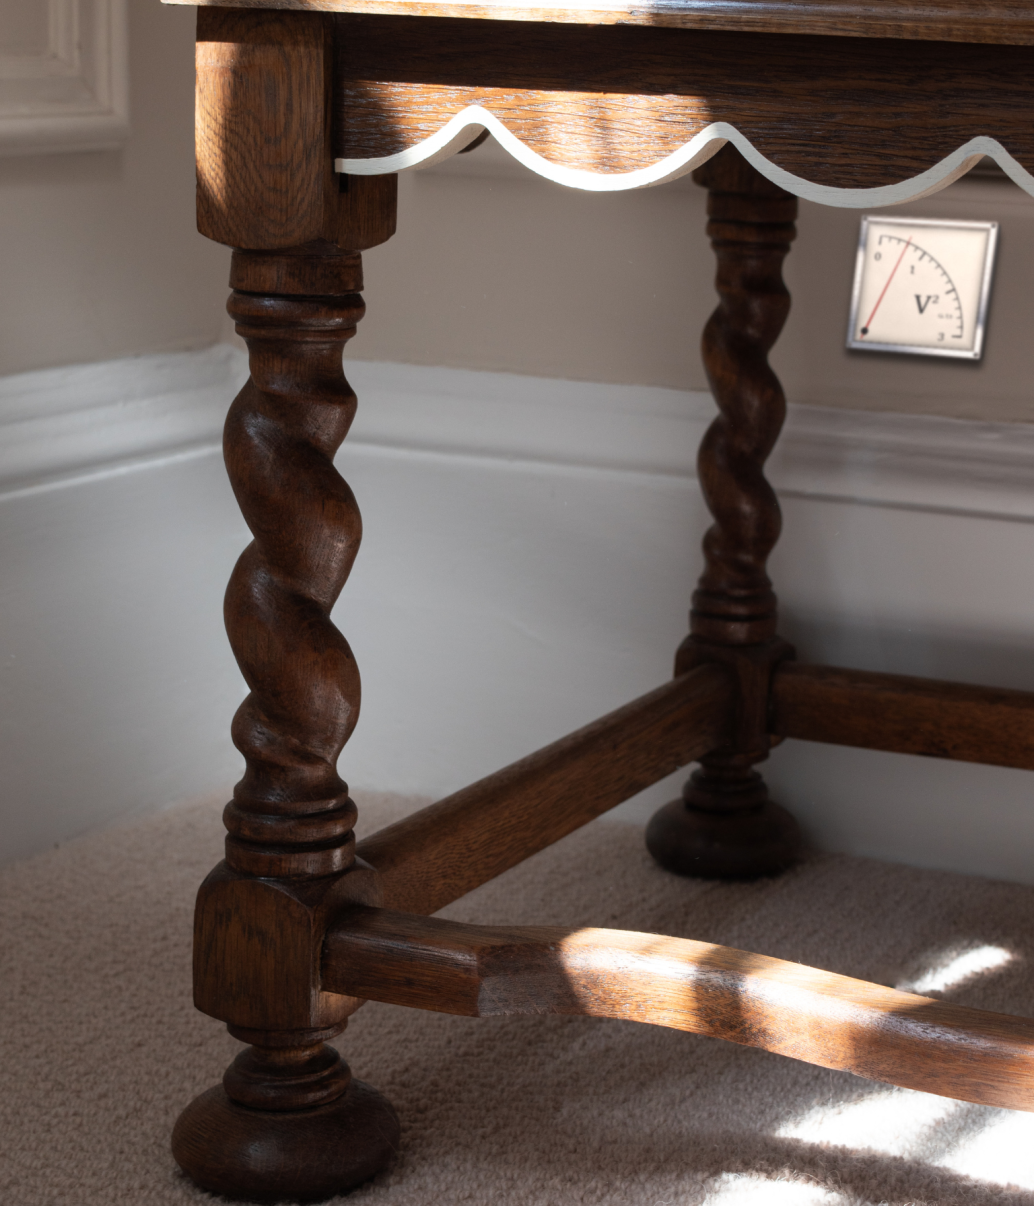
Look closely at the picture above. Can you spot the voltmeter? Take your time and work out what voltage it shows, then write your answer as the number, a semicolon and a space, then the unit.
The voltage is 0.6; V
